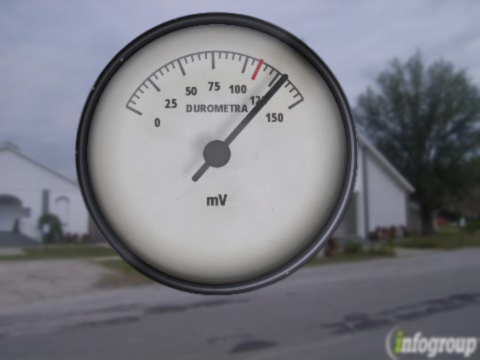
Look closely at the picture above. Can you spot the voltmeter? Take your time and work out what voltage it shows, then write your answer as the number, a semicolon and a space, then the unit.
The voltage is 130; mV
